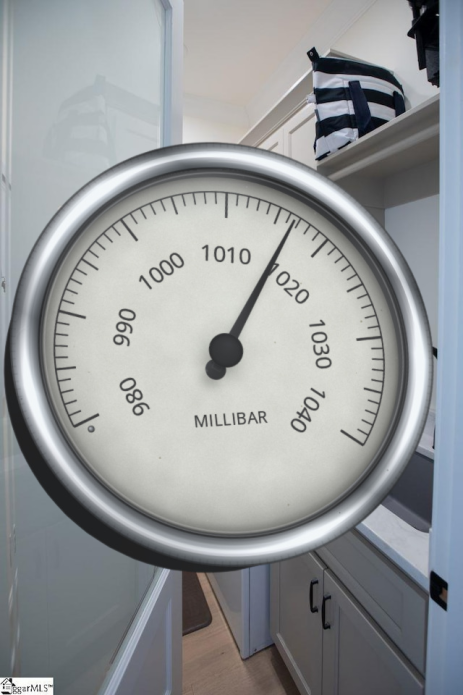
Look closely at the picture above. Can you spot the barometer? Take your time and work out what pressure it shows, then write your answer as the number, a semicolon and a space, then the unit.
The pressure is 1016.5; mbar
